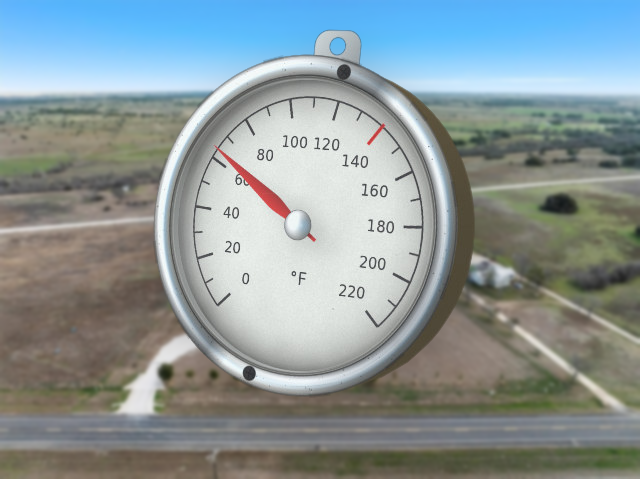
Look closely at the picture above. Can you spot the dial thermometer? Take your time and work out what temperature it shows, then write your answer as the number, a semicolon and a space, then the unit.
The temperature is 65; °F
